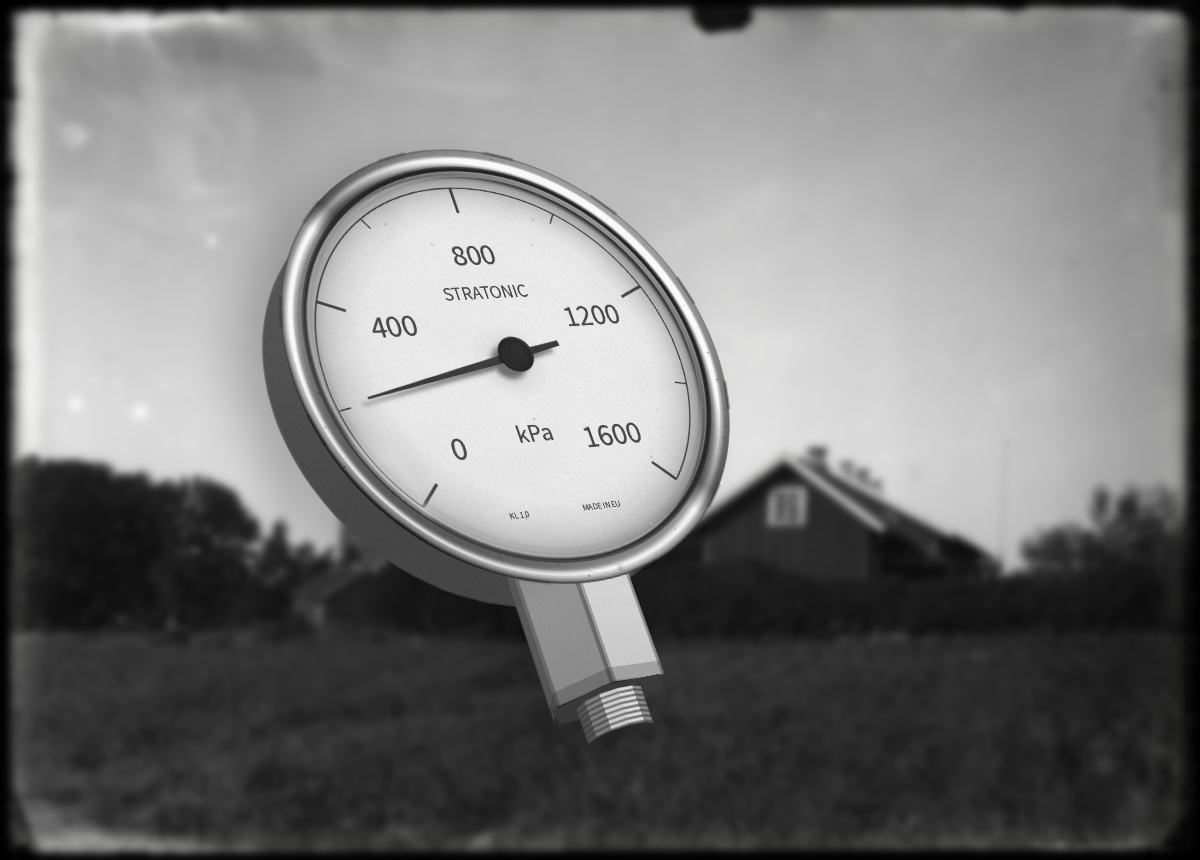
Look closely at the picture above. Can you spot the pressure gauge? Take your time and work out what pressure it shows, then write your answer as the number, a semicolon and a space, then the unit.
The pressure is 200; kPa
